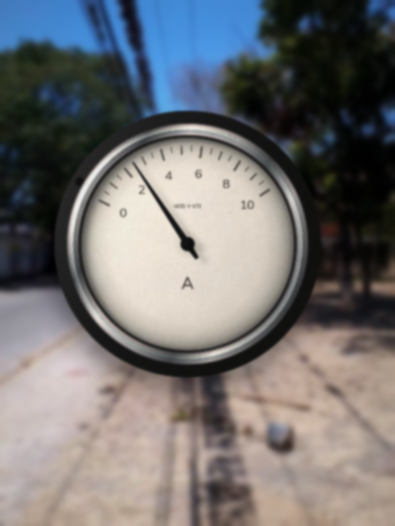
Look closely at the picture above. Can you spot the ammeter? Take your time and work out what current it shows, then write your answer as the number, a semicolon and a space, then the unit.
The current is 2.5; A
